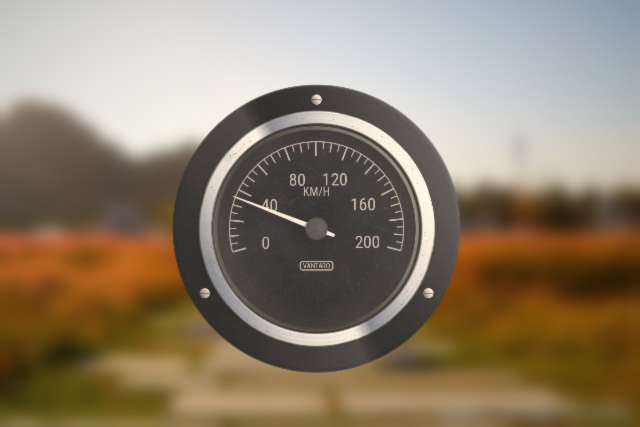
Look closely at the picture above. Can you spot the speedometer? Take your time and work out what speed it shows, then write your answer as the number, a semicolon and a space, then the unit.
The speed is 35; km/h
